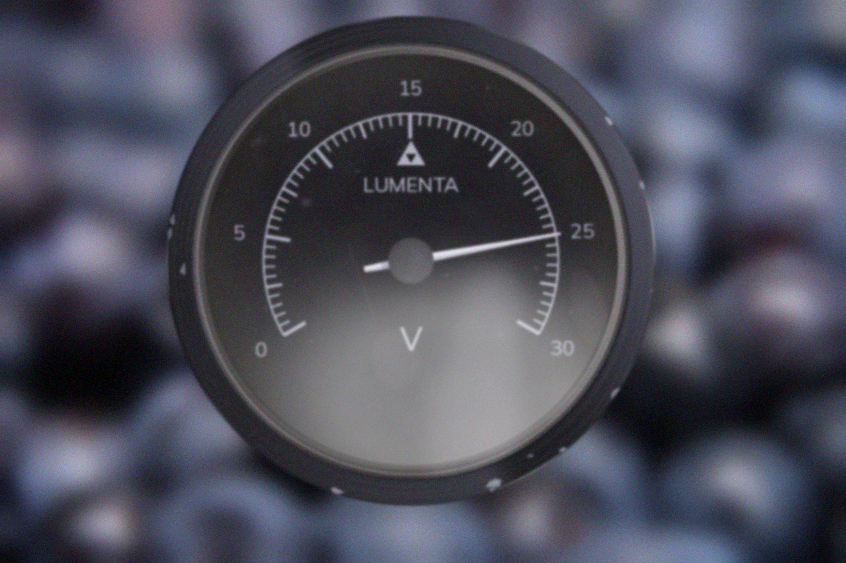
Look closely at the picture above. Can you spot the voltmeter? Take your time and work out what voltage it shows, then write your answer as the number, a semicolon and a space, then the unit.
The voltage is 25; V
